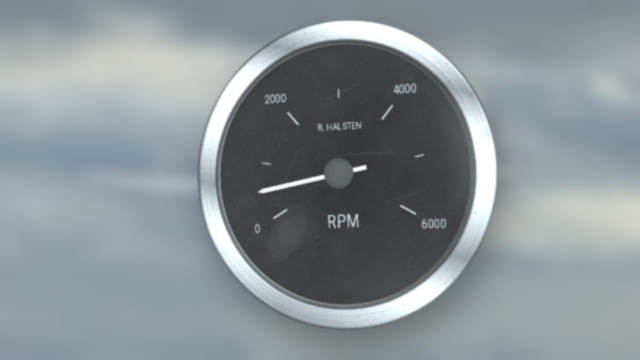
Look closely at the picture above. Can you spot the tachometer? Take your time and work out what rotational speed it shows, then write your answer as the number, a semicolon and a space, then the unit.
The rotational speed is 500; rpm
